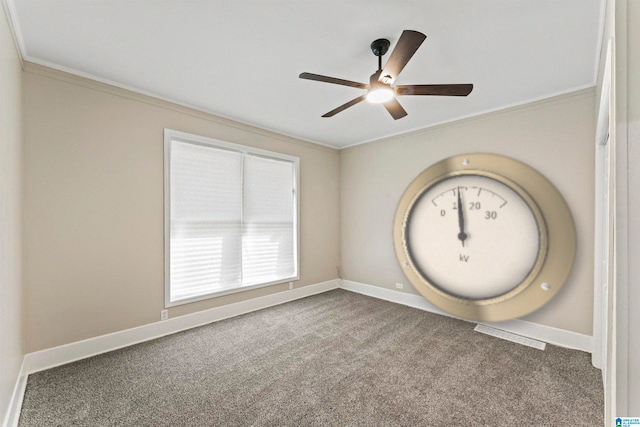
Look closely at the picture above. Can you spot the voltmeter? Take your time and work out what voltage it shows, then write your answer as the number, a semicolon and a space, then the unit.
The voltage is 12.5; kV
